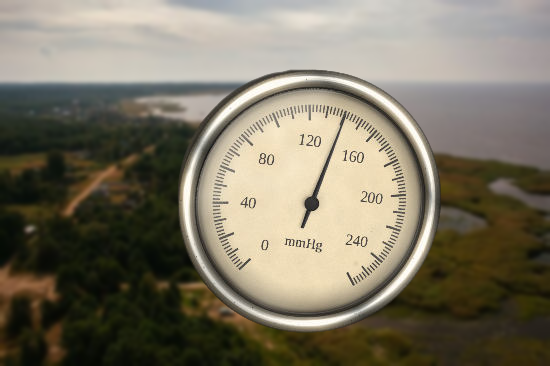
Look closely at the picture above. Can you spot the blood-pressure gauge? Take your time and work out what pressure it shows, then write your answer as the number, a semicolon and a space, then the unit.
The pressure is 140; mmHg
